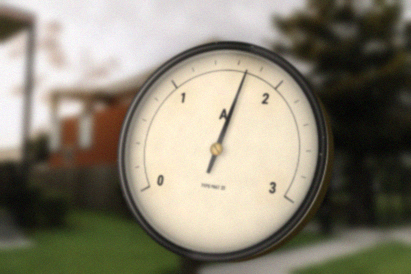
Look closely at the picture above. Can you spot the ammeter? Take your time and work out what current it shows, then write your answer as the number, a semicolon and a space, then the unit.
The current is 1.7; A
